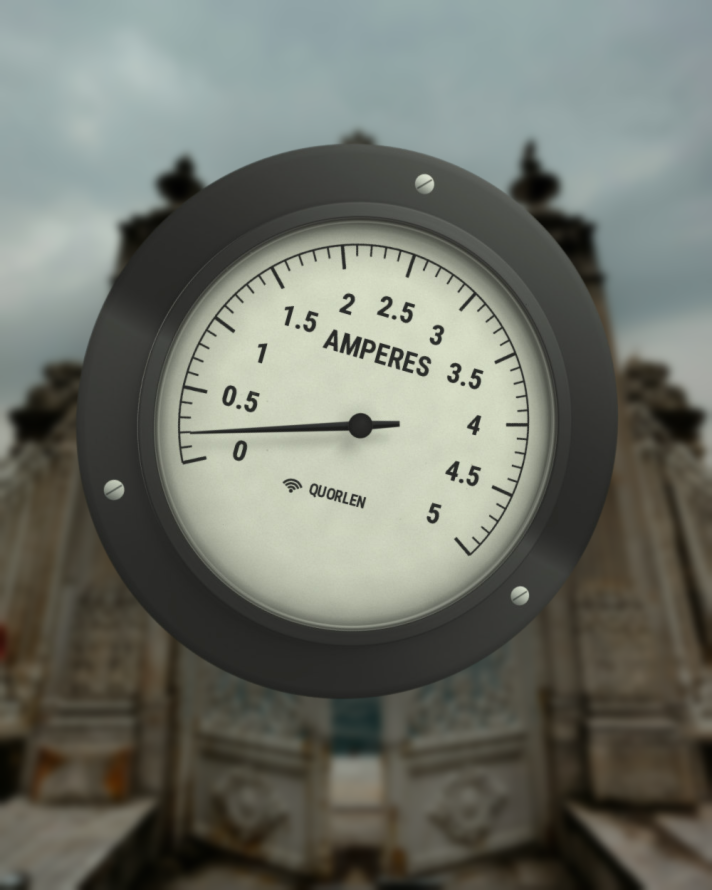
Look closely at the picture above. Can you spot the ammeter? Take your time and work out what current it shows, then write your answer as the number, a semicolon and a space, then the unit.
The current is 0.2; A
